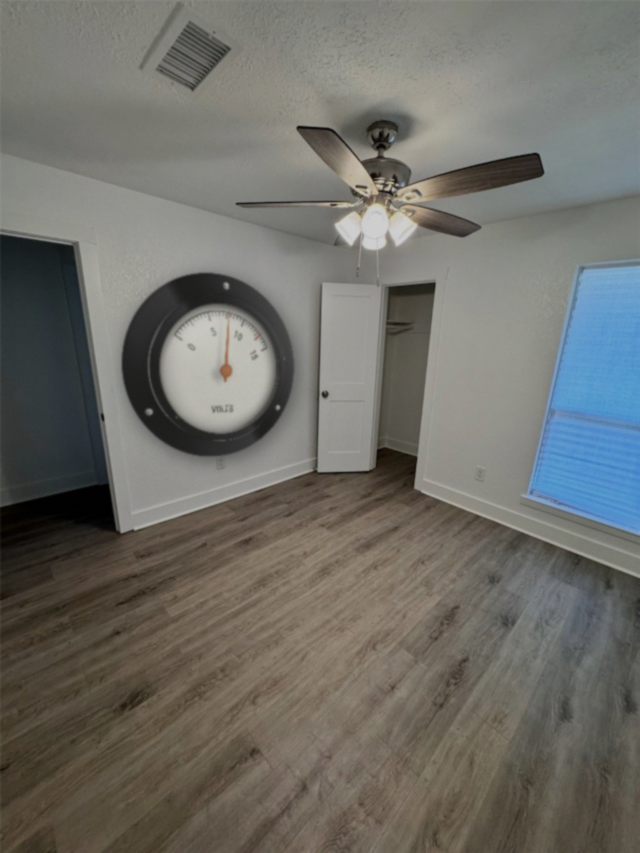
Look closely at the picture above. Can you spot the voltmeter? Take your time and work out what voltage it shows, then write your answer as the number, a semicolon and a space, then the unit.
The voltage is 7.5; V
